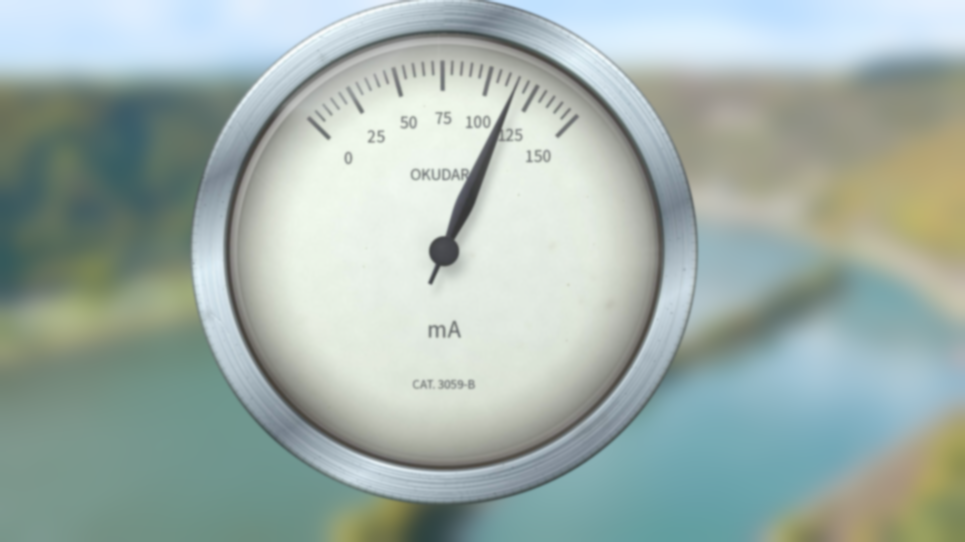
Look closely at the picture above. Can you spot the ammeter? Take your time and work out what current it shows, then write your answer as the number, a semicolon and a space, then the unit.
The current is 115; mA
